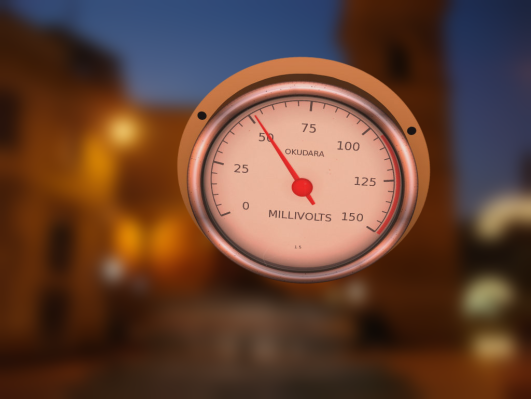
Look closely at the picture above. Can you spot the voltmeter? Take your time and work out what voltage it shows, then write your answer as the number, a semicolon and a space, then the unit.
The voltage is 52.5; mV
